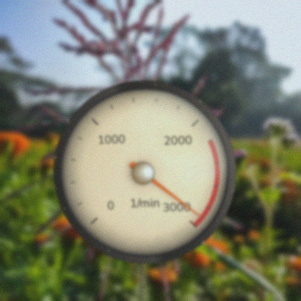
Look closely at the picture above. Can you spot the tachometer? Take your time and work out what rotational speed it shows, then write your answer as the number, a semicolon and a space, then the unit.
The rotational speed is 2900; rpm
